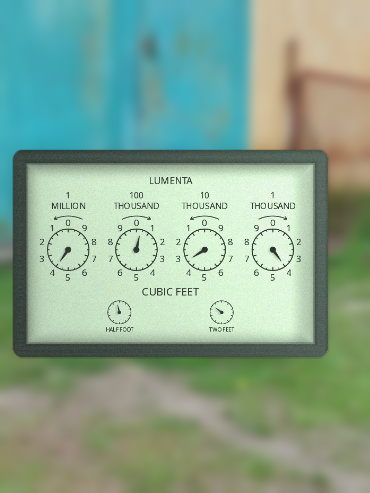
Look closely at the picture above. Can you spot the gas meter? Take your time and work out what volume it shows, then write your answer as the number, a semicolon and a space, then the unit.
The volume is 403400; ft³
